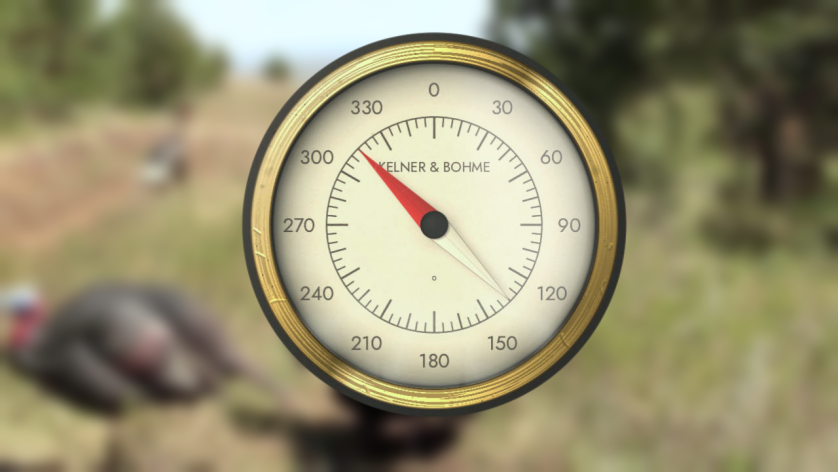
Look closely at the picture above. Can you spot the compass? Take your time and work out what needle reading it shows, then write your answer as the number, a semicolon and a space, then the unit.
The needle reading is 315; °
